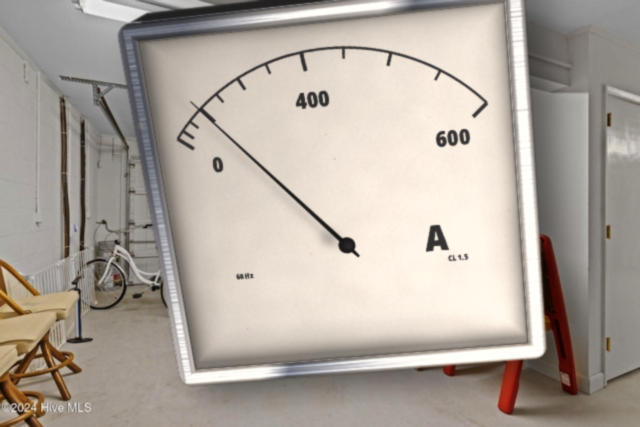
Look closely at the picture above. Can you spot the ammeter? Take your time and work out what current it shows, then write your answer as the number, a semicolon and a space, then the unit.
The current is 200; A
